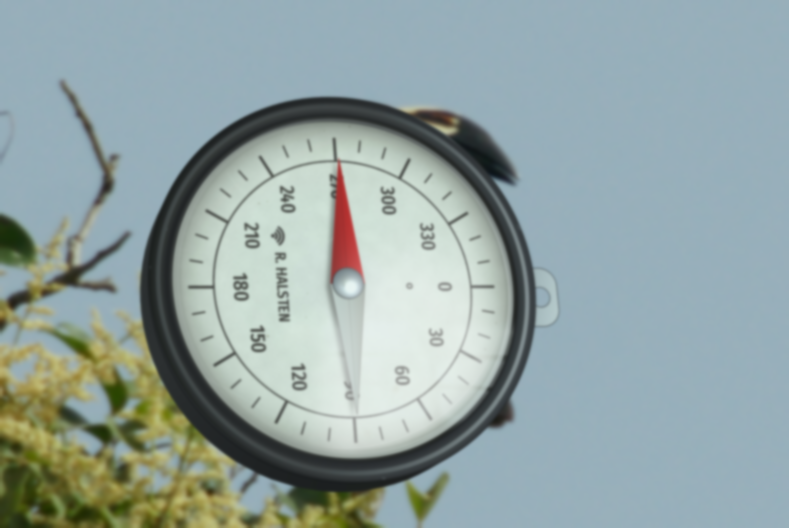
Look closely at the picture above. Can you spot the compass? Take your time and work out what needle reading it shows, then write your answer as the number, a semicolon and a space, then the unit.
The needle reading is 270; °
